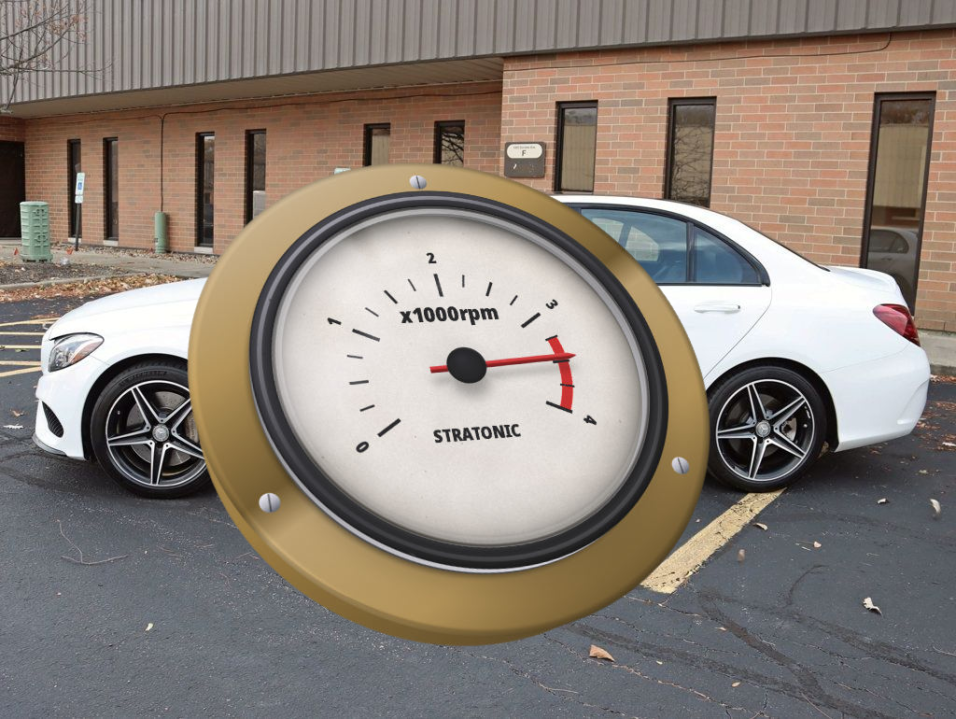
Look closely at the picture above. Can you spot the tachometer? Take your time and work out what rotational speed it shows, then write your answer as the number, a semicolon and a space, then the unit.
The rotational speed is 3500; rpm
